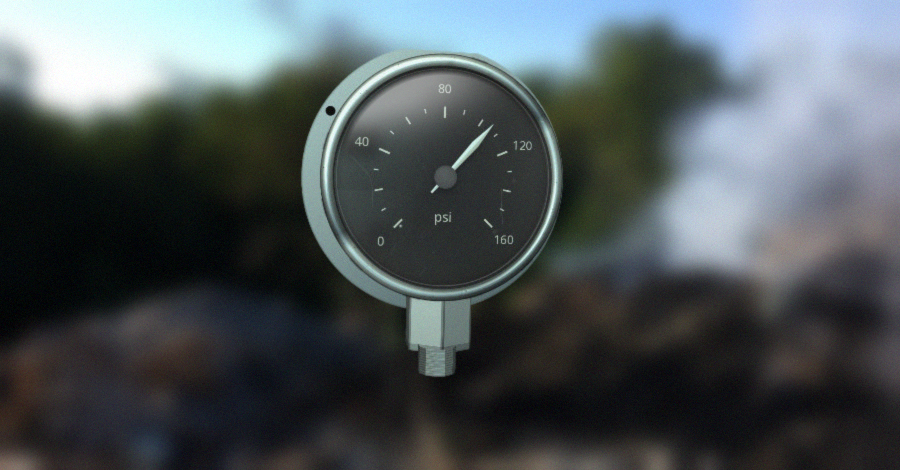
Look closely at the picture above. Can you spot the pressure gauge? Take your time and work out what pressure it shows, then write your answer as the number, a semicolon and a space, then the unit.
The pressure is 105; psi
